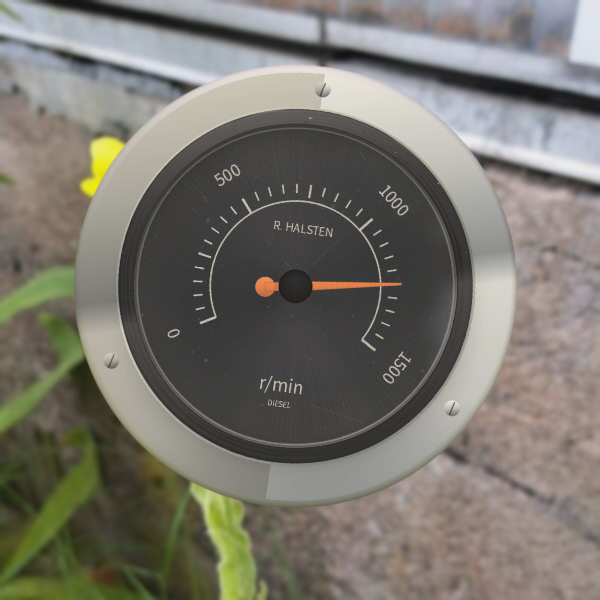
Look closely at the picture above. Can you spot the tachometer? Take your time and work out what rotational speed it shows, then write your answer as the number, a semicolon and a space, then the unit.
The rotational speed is 1250; rpm
